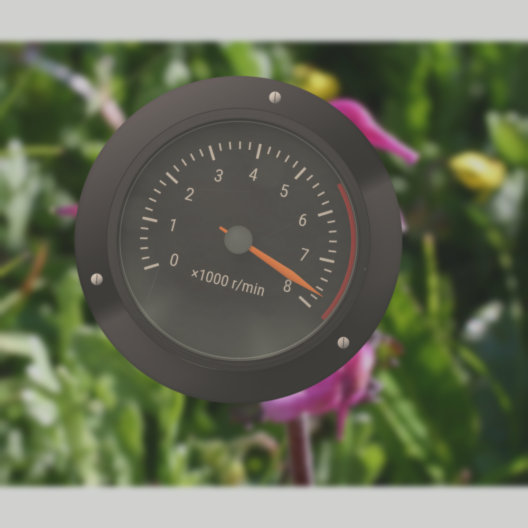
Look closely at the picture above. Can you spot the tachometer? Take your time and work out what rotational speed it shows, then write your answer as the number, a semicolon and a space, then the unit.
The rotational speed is 7700; rpm
